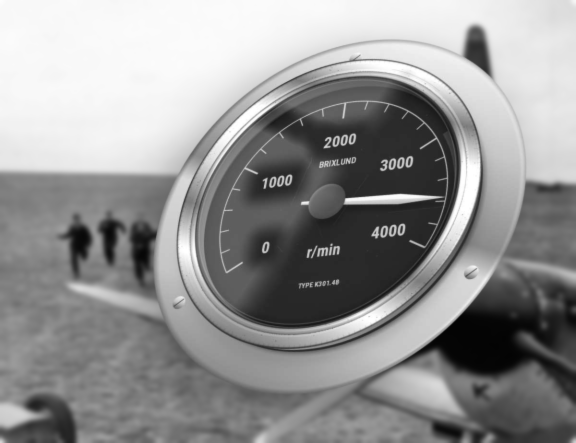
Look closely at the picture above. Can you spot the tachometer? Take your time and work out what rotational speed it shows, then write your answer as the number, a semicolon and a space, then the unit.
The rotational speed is 3600; rpm
